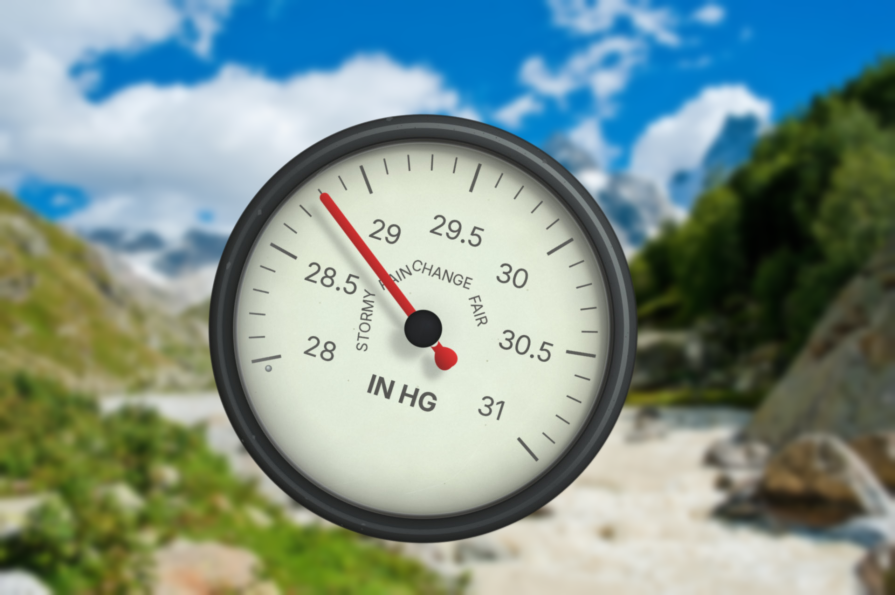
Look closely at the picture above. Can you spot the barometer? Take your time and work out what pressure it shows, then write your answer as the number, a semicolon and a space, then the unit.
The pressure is 28.8; inHg
